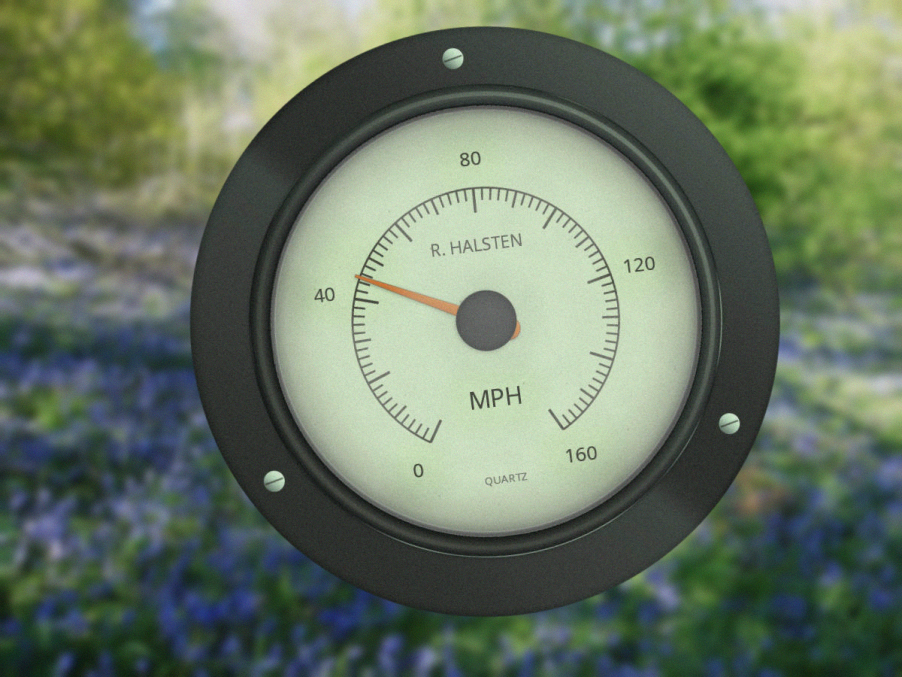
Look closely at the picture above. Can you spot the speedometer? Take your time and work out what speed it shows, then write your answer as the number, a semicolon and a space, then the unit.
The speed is 45; mph
